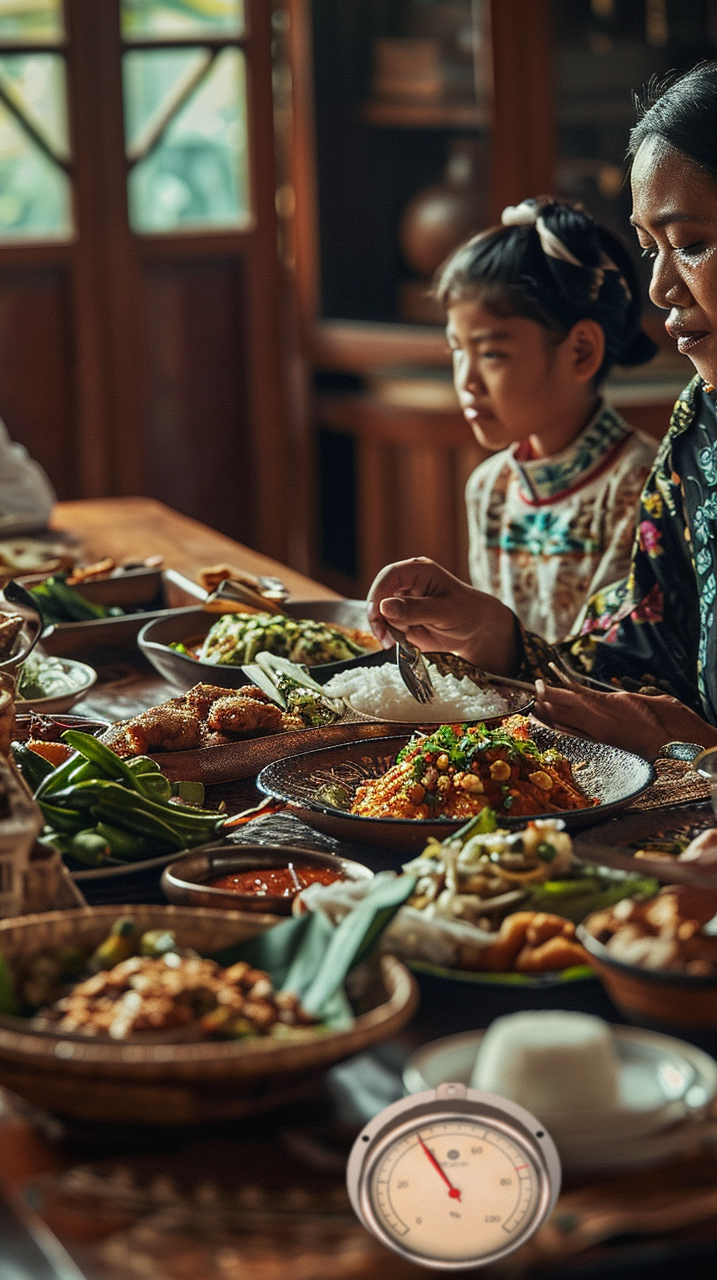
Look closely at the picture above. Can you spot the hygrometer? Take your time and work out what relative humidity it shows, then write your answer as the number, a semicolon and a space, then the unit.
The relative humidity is 40; %
